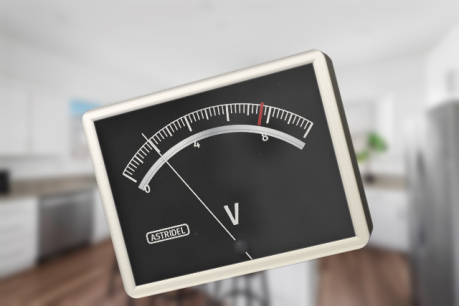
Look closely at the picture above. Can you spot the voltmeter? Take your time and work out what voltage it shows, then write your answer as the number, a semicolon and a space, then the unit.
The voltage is 2; V
